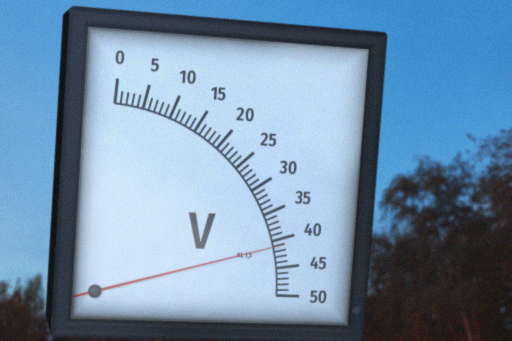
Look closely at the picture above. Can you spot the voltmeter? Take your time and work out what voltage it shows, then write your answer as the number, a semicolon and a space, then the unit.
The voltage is 41; V
